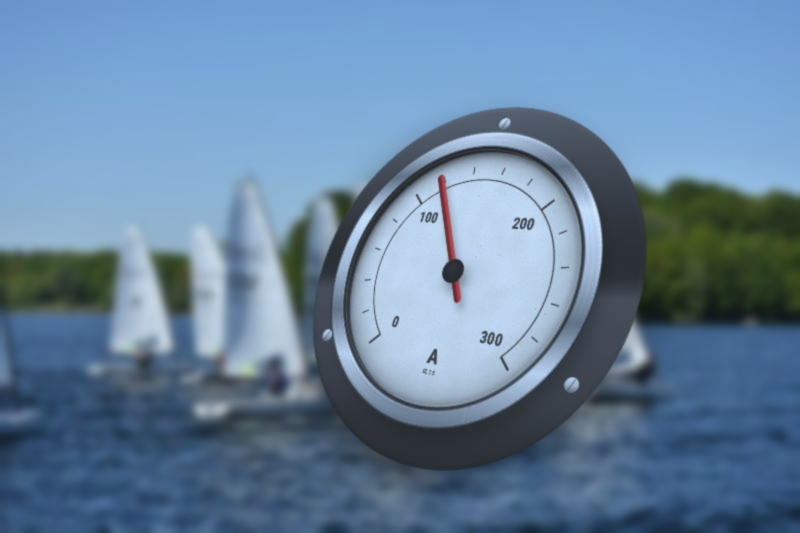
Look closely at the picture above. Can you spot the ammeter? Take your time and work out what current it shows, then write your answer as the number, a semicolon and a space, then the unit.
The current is 120; A
